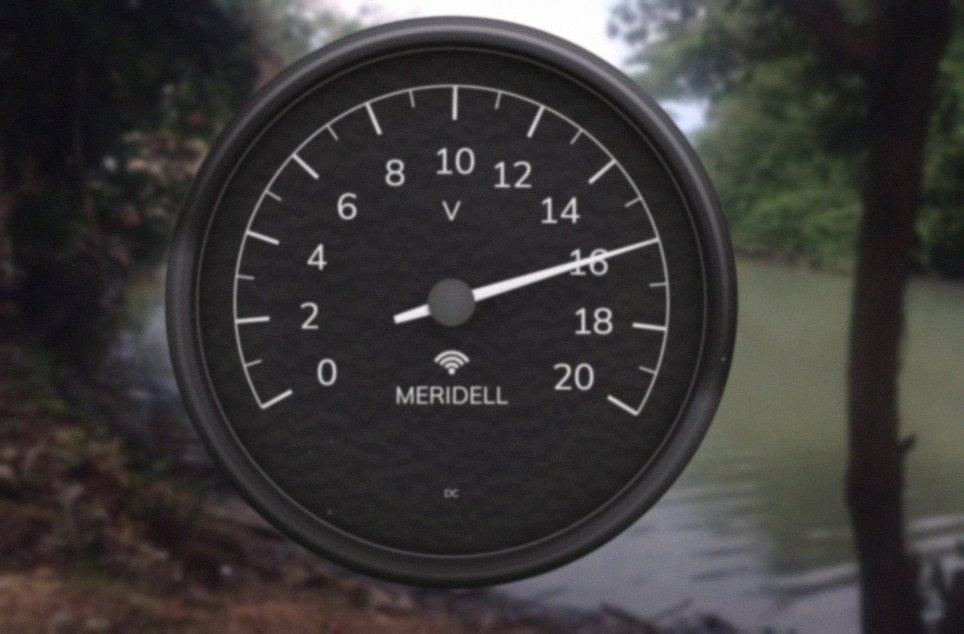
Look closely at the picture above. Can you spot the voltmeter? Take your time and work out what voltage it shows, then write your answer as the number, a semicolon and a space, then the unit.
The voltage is 16; V
